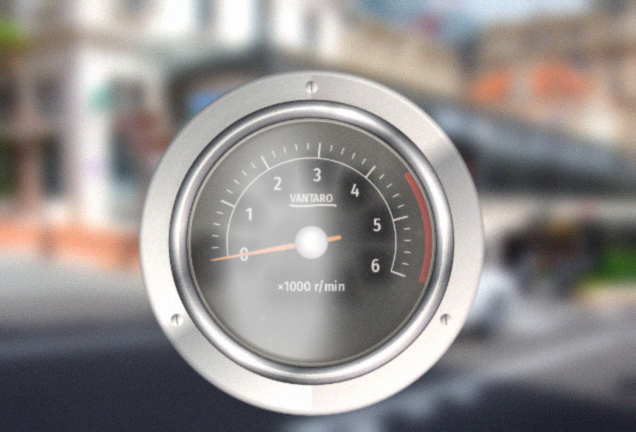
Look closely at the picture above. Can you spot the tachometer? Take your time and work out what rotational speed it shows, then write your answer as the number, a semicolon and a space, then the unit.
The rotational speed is 0; rpm
